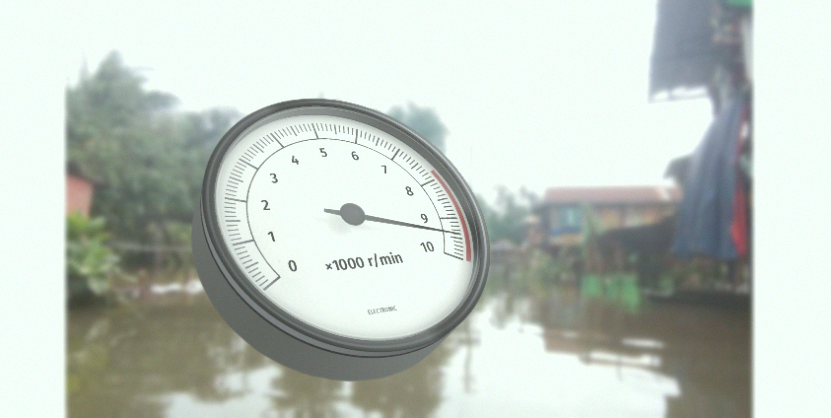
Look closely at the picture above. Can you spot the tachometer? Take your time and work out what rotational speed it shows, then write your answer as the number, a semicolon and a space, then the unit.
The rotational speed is 9500; rpm
